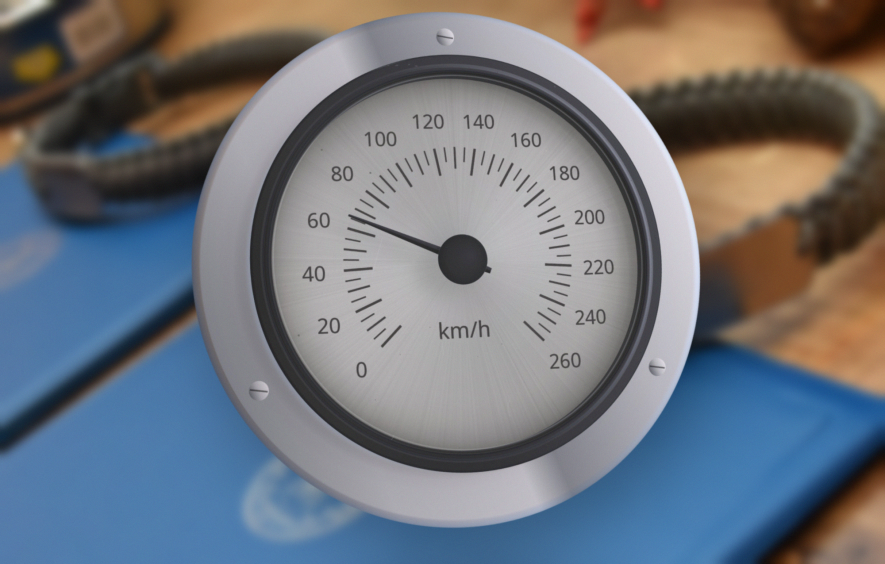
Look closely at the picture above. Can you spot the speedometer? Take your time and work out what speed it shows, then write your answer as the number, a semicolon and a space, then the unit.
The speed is 65; km/h
